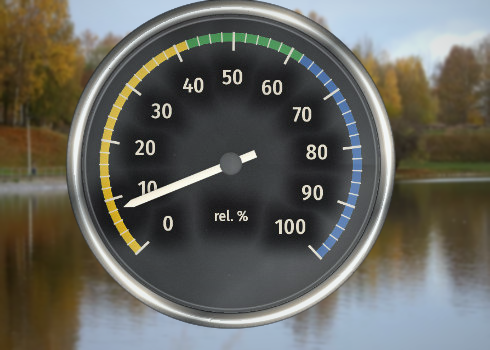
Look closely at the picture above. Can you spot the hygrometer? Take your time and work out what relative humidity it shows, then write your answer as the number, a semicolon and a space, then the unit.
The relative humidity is 8; %
